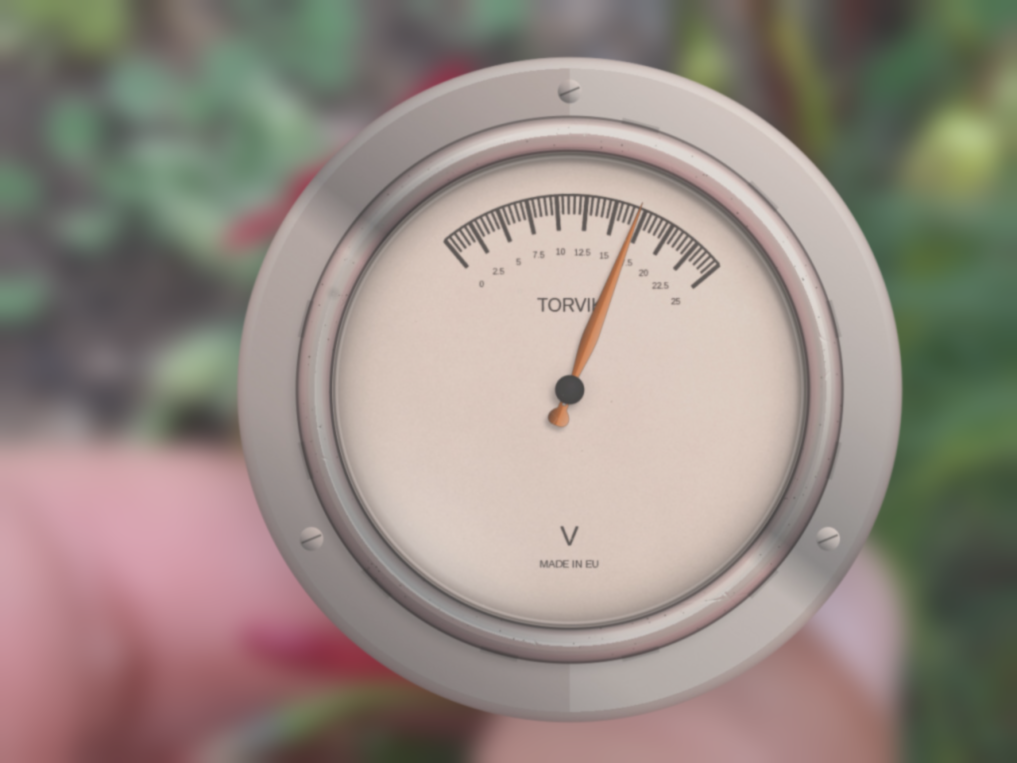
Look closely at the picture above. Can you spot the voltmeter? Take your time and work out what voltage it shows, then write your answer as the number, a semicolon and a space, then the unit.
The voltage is 17; V
